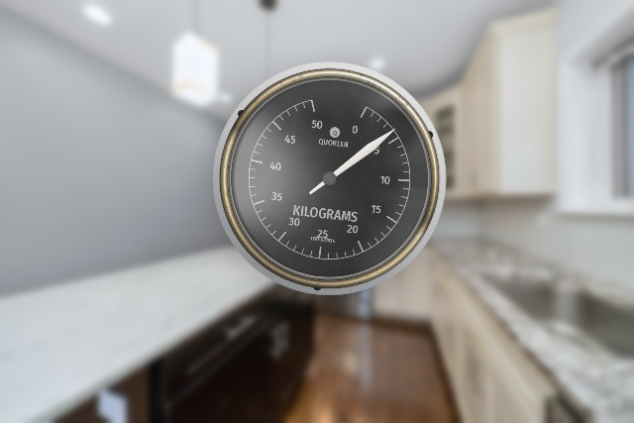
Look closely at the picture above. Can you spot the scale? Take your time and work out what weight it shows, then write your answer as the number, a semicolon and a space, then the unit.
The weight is 4; kg
